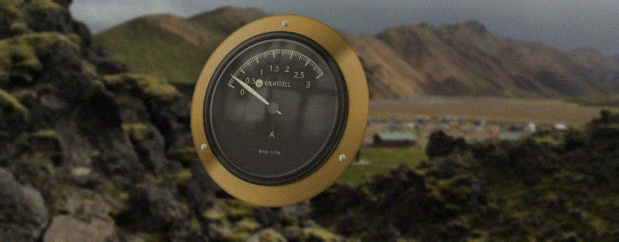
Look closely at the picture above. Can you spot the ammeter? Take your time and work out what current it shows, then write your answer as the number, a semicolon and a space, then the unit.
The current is 0.25; A
